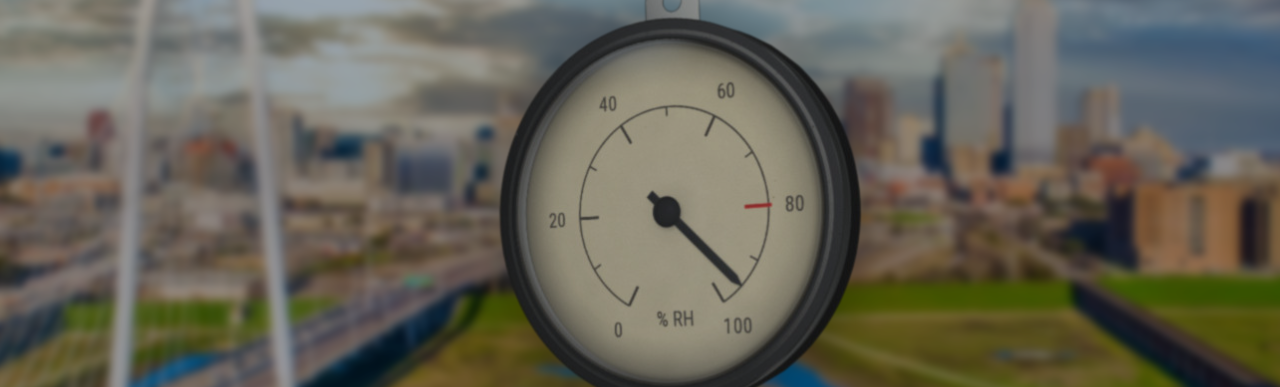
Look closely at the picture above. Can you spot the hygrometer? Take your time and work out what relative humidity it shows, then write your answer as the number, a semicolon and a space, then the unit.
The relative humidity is 95; %
